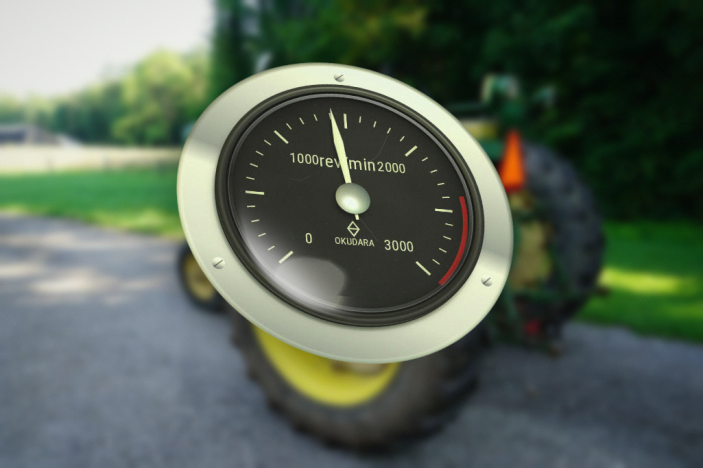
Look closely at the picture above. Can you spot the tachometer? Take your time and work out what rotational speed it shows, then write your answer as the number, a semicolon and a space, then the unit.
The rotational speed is 1400; rpm
